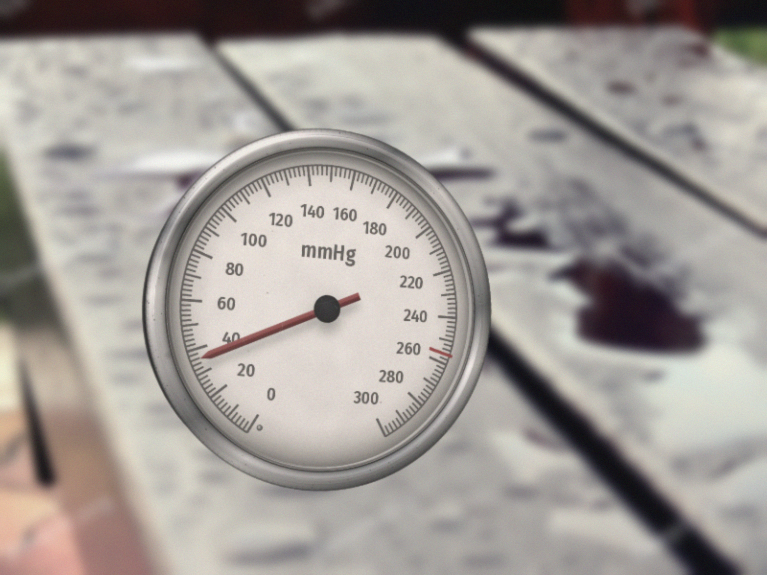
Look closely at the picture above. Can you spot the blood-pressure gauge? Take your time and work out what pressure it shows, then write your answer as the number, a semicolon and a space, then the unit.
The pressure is 36; mmHg
